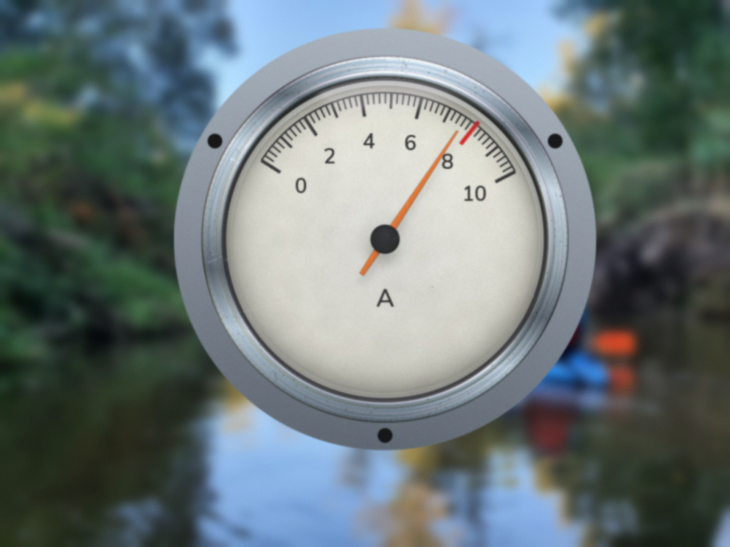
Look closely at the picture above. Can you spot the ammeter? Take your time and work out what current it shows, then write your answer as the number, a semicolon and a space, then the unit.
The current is 7.6; A
